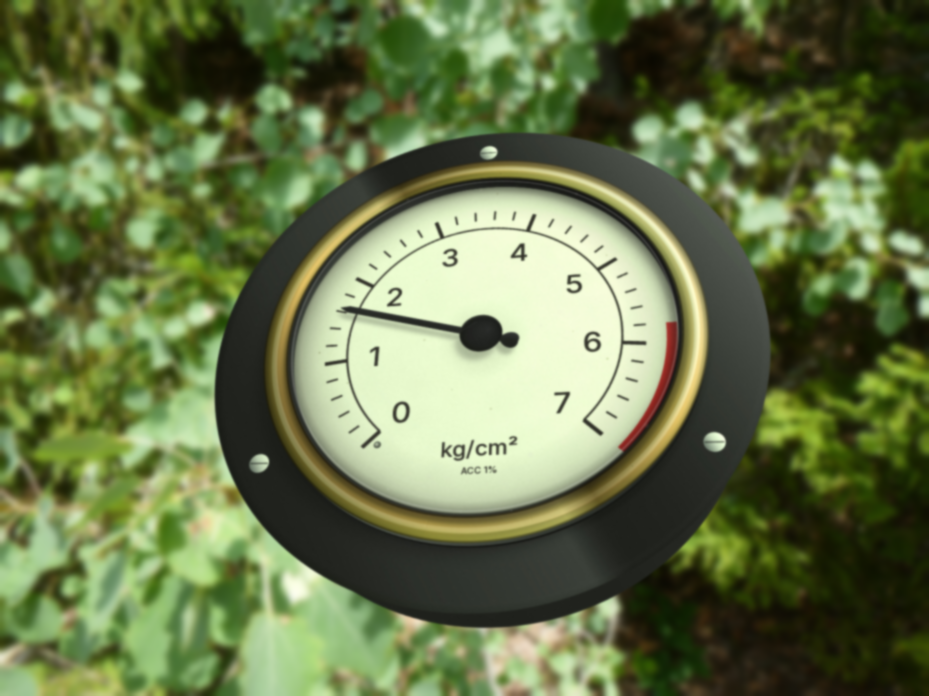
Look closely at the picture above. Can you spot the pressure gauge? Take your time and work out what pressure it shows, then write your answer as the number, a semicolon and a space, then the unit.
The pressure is 1.6; kg/cm²
